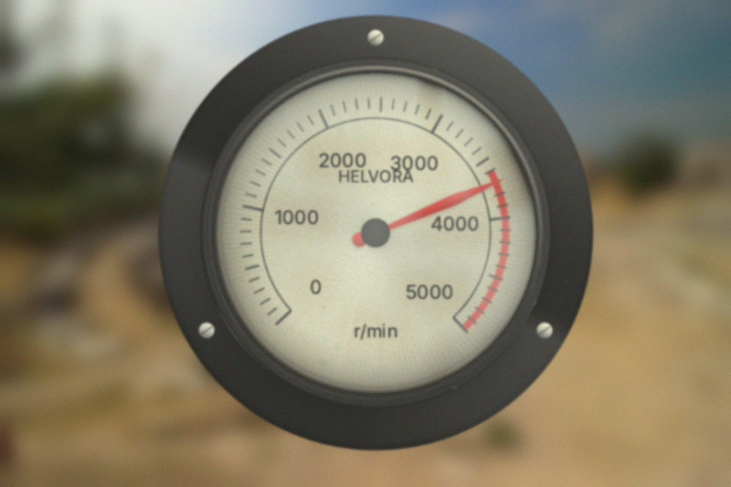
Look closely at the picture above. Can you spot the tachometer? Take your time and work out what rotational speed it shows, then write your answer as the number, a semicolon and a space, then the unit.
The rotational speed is 3700; rpm
